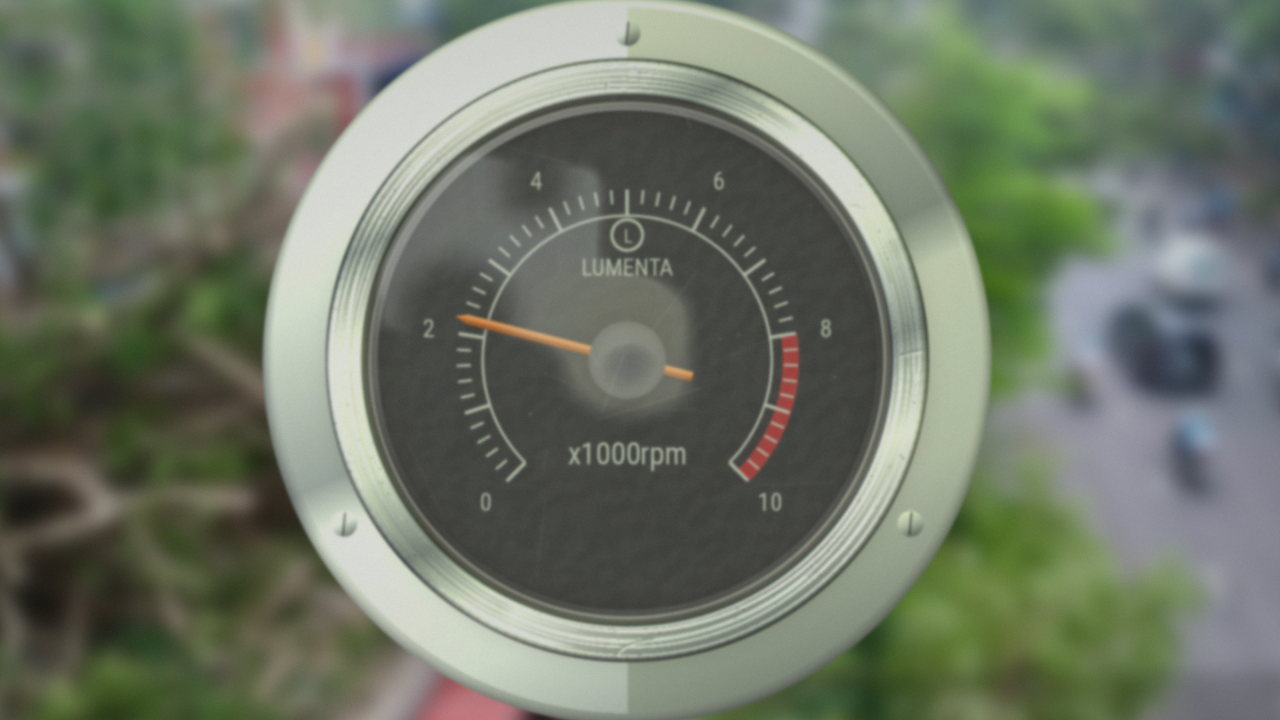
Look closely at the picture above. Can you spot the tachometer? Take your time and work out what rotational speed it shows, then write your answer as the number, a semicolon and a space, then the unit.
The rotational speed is 2200; rpm
